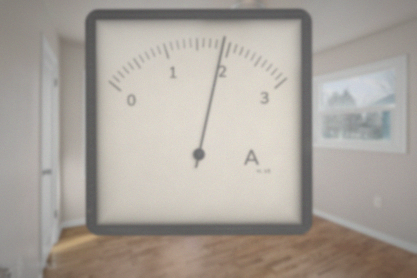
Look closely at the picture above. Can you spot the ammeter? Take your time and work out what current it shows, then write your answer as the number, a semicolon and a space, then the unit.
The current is 1.9; A
